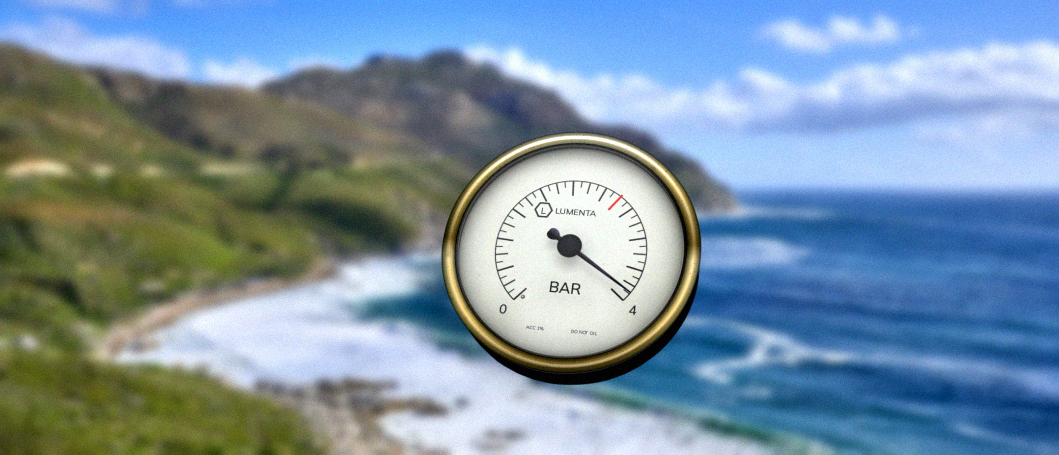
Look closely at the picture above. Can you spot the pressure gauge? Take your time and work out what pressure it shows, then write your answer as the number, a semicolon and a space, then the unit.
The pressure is 3.9; bar
